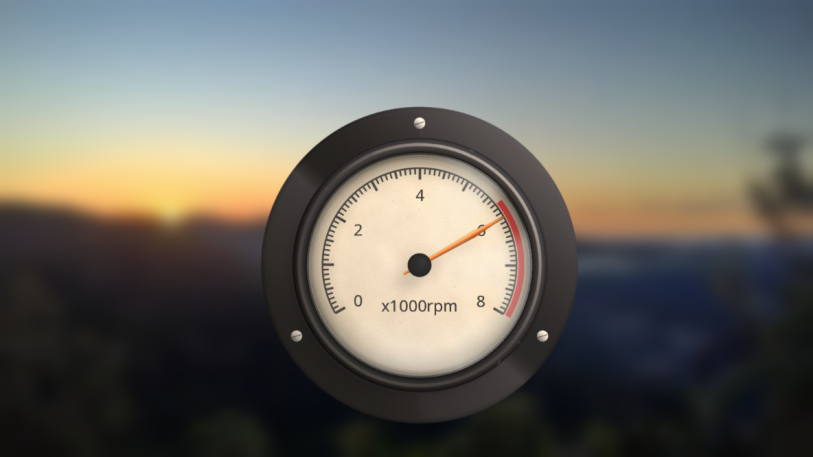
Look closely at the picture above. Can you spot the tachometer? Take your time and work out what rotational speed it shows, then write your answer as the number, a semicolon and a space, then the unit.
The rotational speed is 6000; rpm
